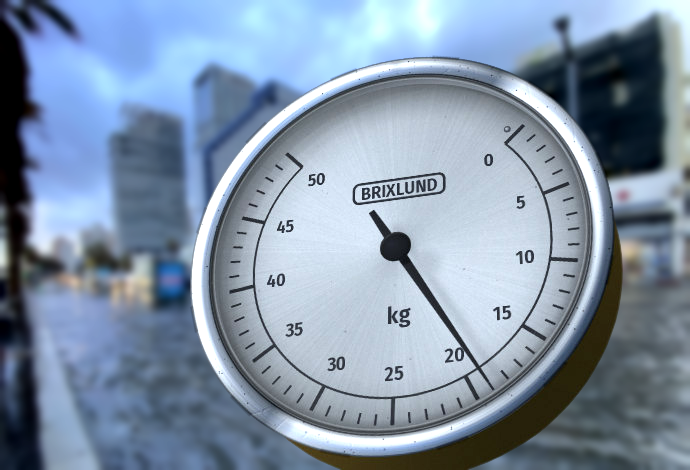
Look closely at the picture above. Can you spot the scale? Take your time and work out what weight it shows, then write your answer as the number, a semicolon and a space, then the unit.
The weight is 19; kg
